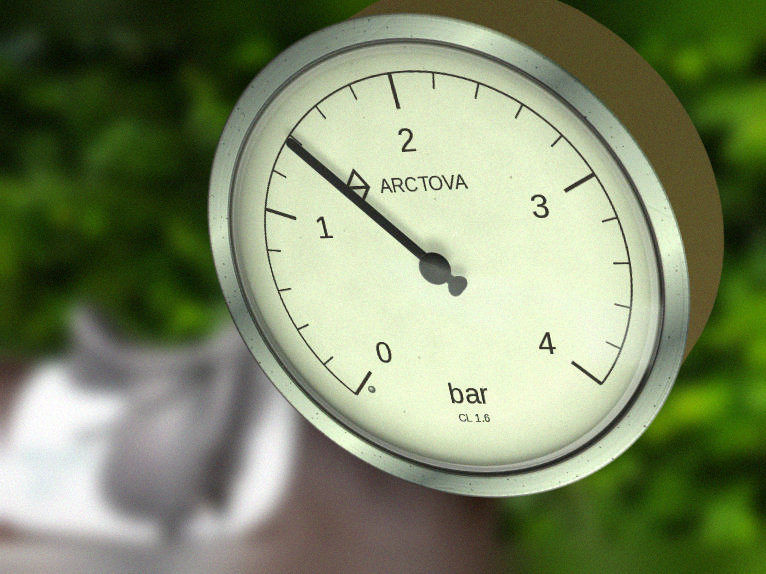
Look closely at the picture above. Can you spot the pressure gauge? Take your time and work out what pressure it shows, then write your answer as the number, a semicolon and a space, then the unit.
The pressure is 1.4; bar
